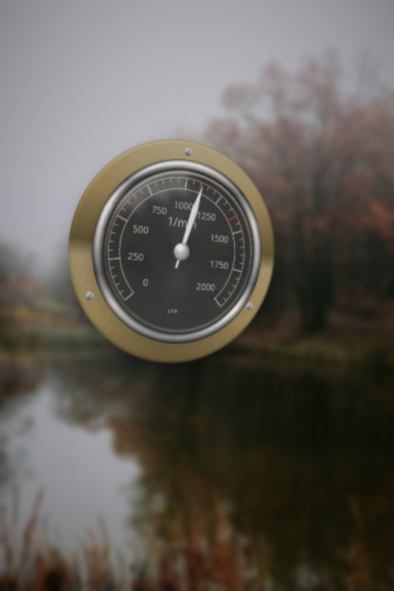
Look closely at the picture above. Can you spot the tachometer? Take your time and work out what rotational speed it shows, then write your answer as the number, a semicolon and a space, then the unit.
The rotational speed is 1100; rpm
